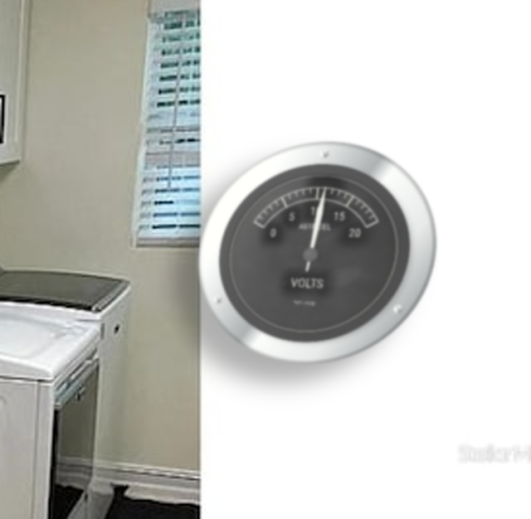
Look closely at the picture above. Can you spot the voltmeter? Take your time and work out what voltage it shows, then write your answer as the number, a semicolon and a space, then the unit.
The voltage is 11; V
